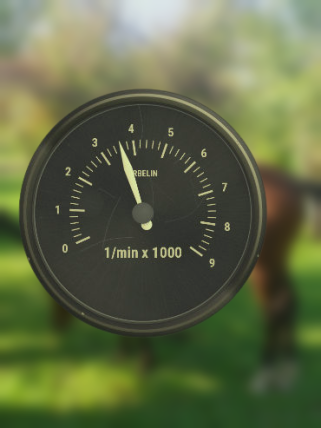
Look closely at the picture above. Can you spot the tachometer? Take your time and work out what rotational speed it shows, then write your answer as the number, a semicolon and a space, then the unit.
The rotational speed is 3600; rpm
